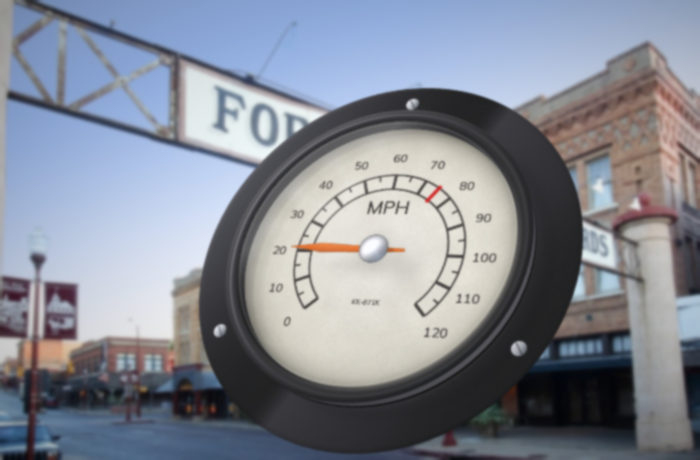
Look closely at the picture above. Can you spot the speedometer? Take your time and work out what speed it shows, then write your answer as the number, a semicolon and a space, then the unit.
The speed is 20; mph
